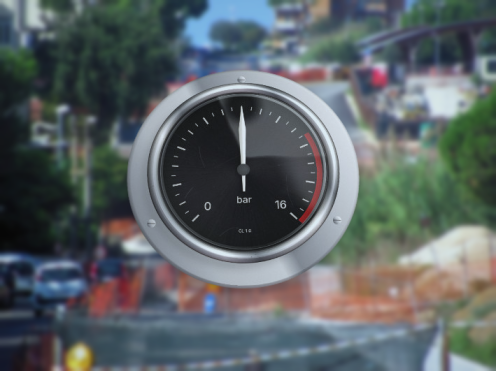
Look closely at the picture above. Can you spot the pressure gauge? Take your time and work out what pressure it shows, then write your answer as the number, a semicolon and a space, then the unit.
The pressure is 8; bar
